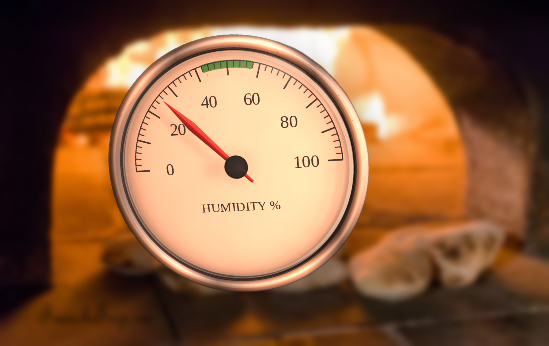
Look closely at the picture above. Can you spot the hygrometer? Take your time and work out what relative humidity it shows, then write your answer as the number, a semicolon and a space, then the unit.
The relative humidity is 26; %
